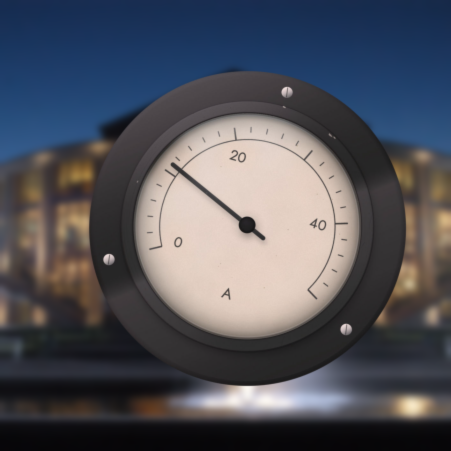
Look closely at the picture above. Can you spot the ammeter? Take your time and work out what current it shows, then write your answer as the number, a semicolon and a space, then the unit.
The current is 11; A
